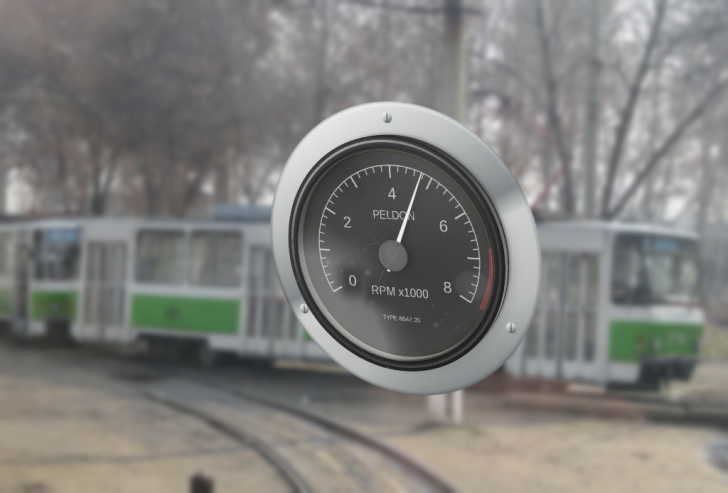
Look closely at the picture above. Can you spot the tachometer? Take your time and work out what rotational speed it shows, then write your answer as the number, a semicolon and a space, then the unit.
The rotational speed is 4800; rpm
